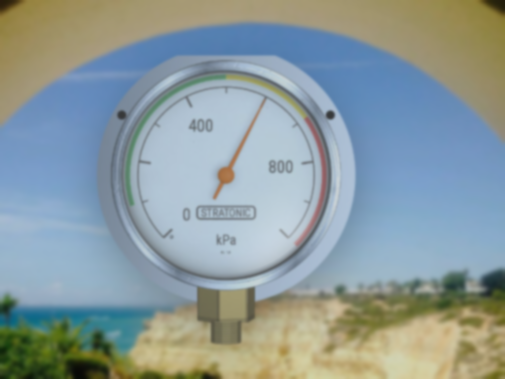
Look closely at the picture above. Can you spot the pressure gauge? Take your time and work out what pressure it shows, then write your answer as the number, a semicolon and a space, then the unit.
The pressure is 600; kPa
